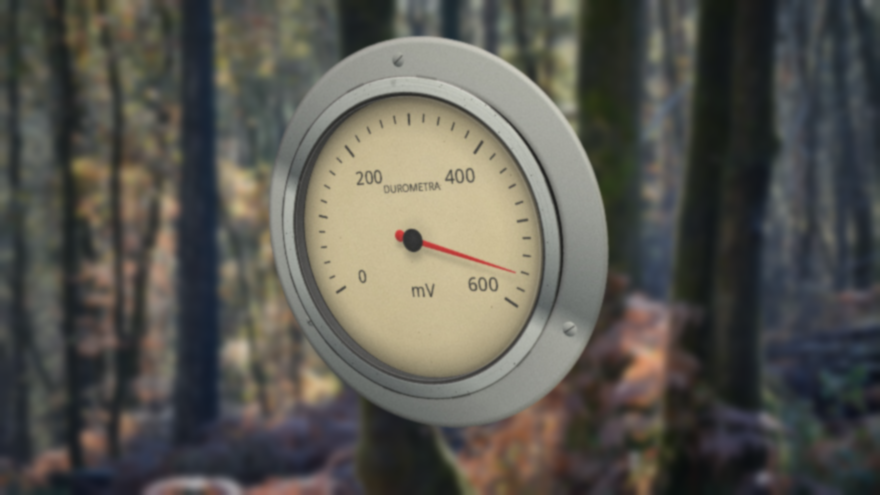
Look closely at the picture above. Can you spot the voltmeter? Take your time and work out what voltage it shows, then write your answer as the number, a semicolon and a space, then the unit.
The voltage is 560; mV
